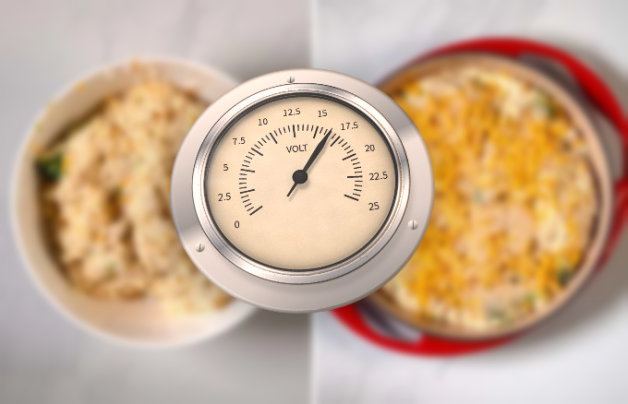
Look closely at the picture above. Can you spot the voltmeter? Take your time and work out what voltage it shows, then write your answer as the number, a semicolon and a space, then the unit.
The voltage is 16.5; V
